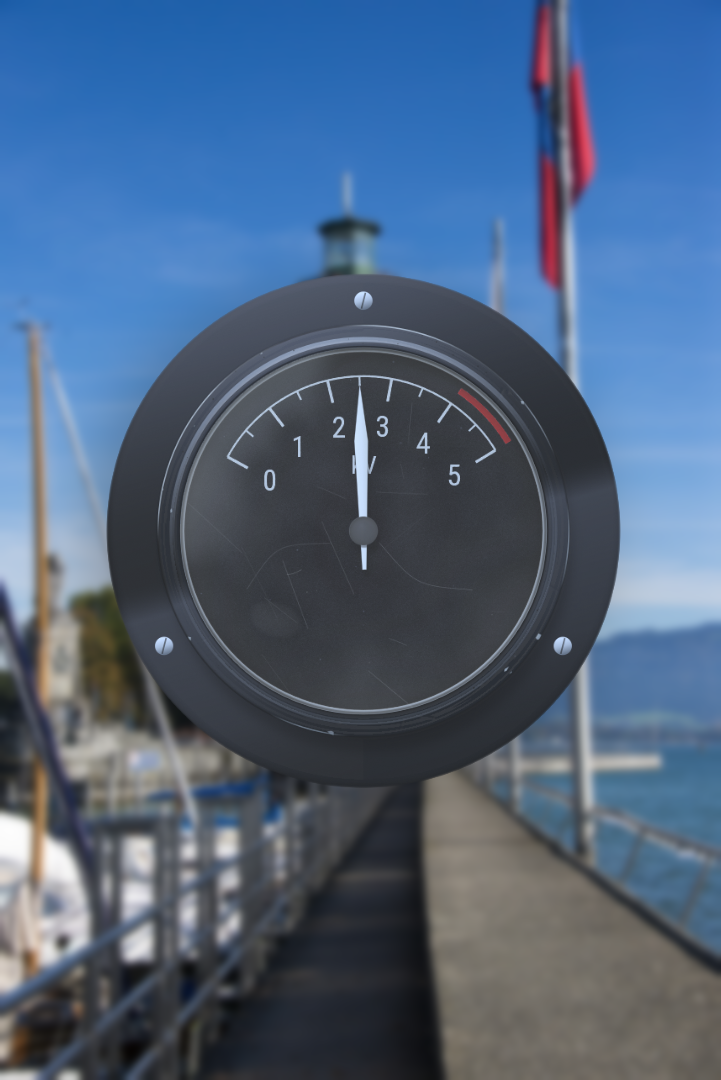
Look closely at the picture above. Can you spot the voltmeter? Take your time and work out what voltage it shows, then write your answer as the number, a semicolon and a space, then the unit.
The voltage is 2.5; kV
